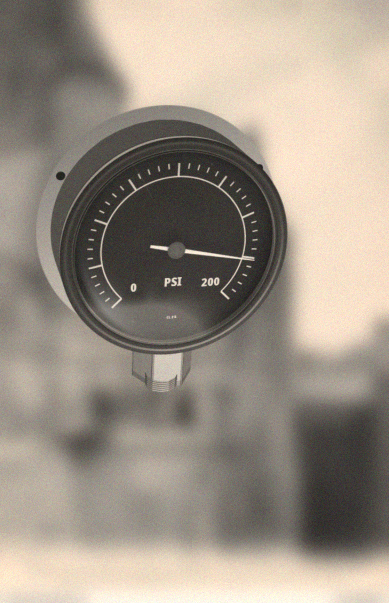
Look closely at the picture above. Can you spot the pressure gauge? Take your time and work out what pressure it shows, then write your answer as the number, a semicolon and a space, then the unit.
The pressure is 175; psi
